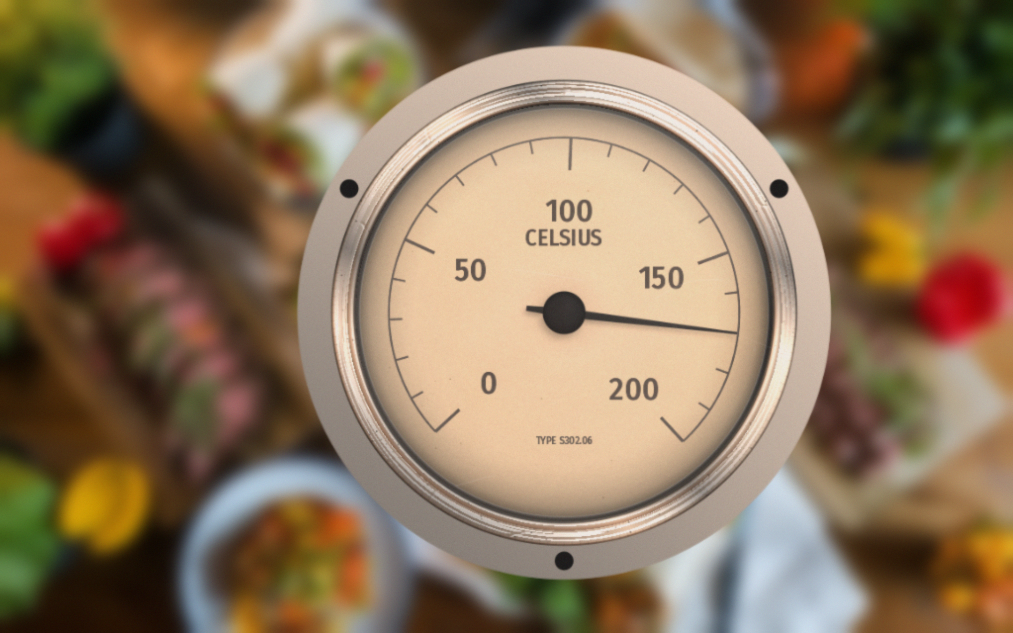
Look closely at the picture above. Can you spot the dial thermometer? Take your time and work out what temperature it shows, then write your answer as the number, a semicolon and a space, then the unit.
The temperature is 170; °C
